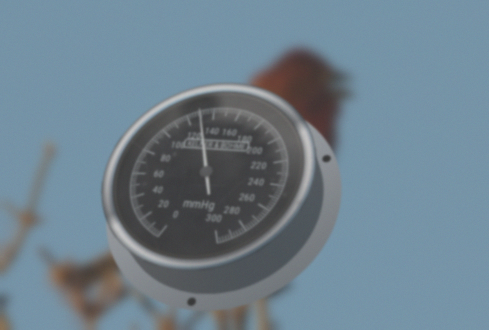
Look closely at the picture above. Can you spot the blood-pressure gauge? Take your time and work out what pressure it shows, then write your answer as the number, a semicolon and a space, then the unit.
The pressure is 130; mmHg
